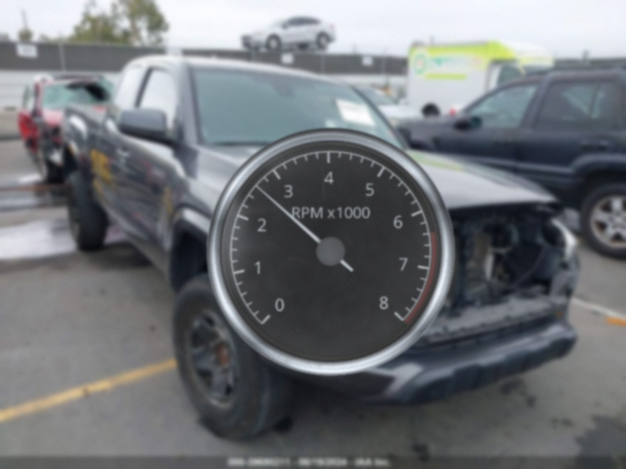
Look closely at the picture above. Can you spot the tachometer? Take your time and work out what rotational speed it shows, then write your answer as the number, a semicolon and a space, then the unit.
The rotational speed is 2600; rpm
